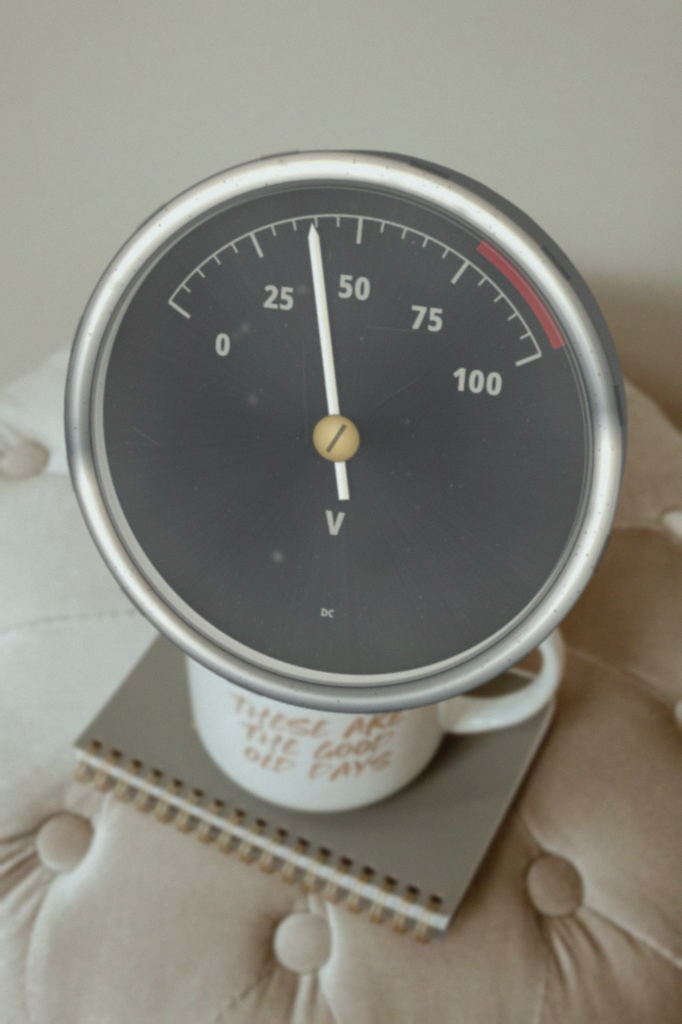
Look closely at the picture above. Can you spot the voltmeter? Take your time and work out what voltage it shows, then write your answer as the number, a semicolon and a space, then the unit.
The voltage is 40; V
